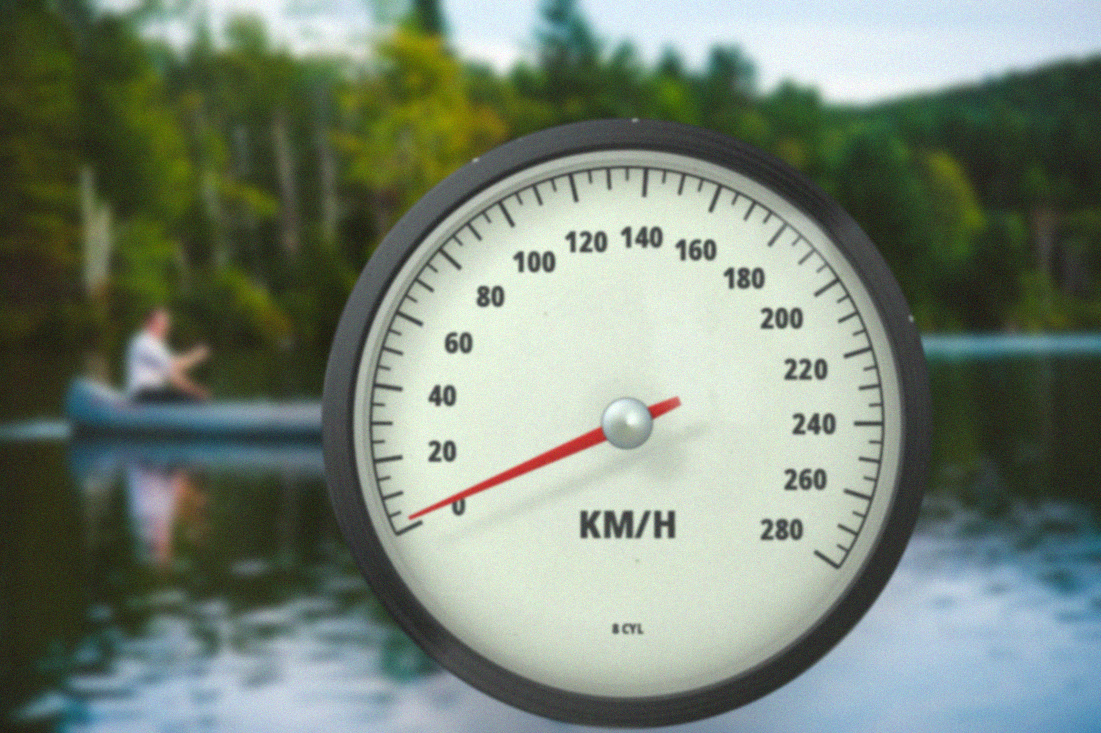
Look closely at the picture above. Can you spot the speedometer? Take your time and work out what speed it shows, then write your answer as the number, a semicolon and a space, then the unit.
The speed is 2.5; km/h
